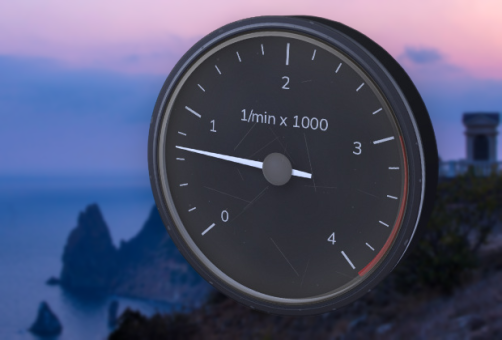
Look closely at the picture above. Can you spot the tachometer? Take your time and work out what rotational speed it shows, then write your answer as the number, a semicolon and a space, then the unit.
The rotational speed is 700; rpm
